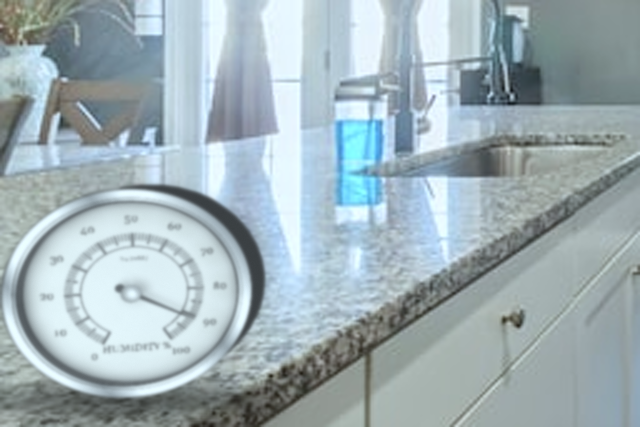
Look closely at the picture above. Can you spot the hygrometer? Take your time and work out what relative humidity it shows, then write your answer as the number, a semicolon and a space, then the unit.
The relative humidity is 90; %
